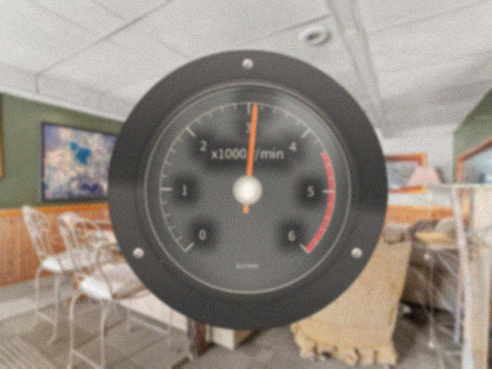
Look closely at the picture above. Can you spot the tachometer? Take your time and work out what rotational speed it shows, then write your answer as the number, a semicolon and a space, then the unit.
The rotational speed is 3100; rpm
